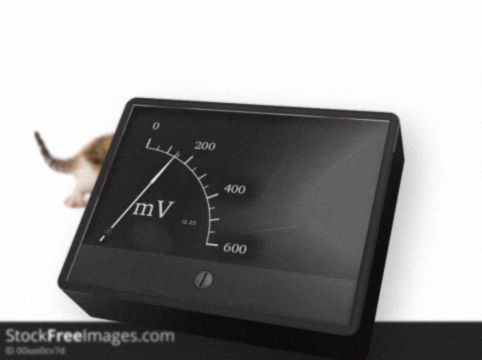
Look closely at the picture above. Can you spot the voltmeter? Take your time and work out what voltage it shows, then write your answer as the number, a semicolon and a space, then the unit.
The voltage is 150; mV
